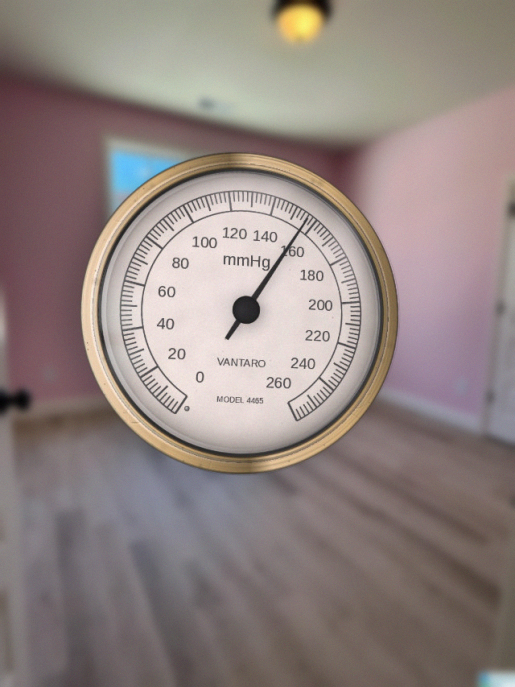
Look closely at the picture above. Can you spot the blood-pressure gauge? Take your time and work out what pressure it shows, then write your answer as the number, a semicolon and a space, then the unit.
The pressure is 156; mmHg
